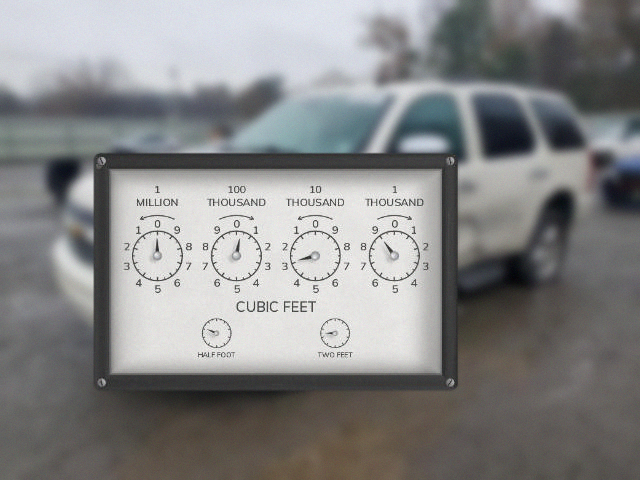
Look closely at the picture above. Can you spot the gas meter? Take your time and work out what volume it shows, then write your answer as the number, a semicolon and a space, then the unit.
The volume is 2900; ft³
